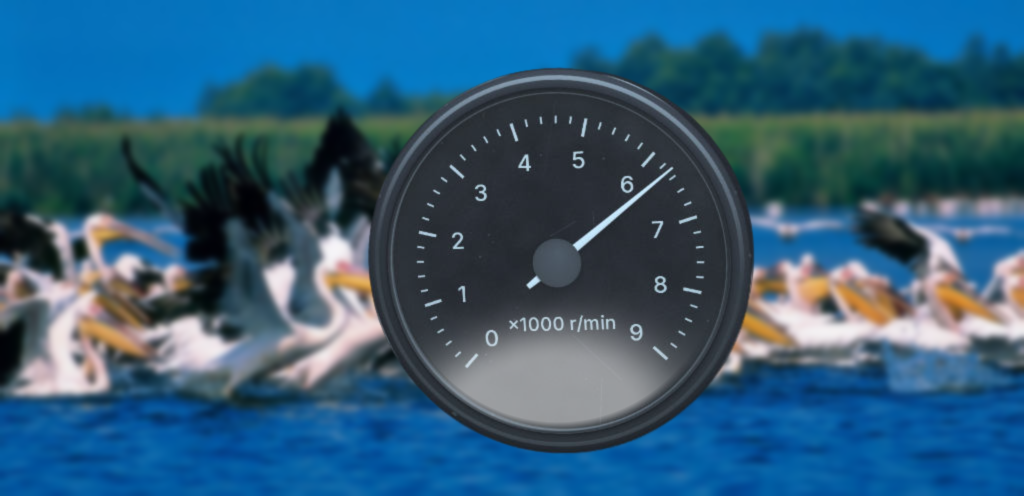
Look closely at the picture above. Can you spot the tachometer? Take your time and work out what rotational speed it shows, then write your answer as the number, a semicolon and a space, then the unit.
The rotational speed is 6300; rpm
